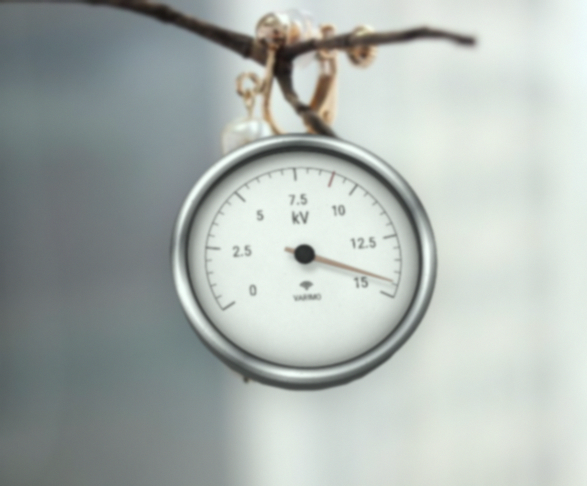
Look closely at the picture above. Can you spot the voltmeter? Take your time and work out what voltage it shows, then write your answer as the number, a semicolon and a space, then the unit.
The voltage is 14.5; kV
